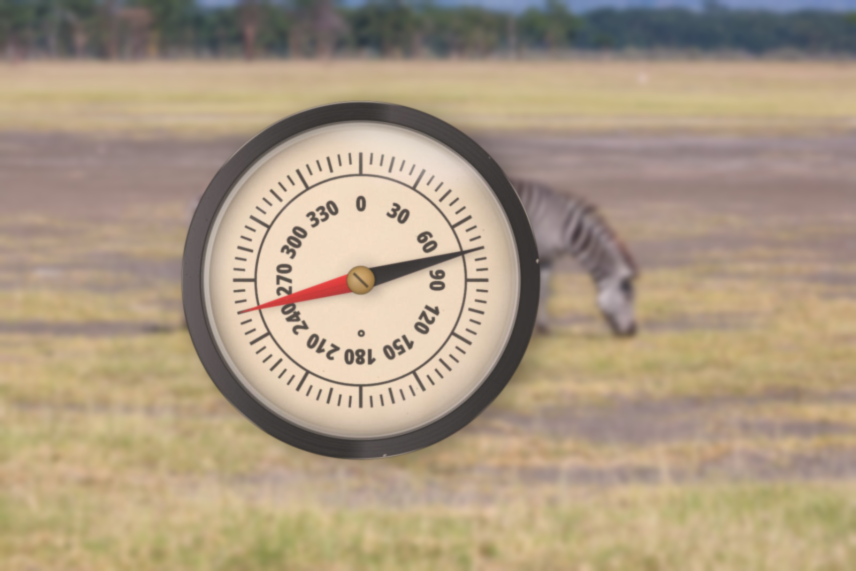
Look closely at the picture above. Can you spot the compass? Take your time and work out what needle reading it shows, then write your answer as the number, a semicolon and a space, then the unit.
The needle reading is 255; °
